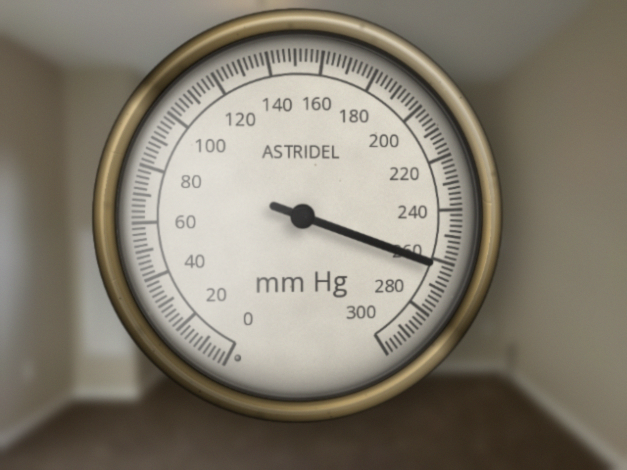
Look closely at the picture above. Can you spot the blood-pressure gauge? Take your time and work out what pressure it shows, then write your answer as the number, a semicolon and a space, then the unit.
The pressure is 262; mmHg
